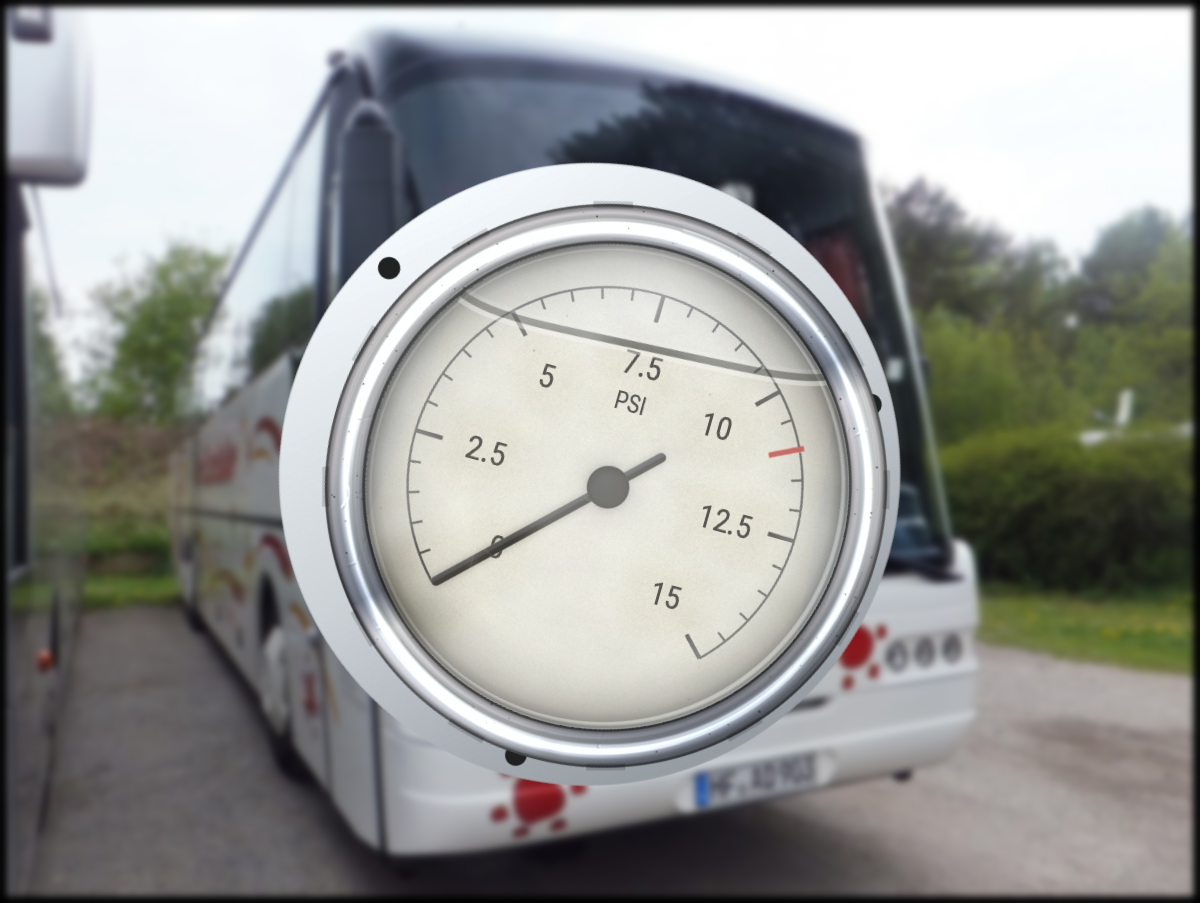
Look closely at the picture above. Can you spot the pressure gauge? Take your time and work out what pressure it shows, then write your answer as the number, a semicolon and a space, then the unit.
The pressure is 0; psi
